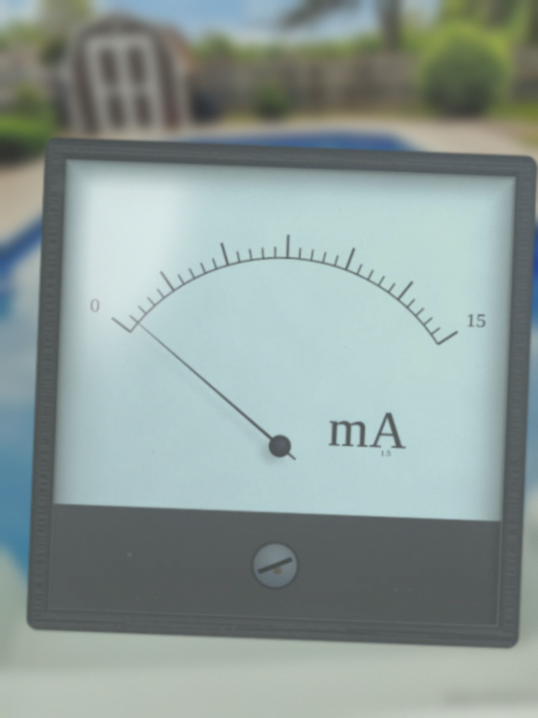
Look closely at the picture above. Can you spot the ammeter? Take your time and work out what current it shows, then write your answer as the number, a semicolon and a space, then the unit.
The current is 0.5; mA
